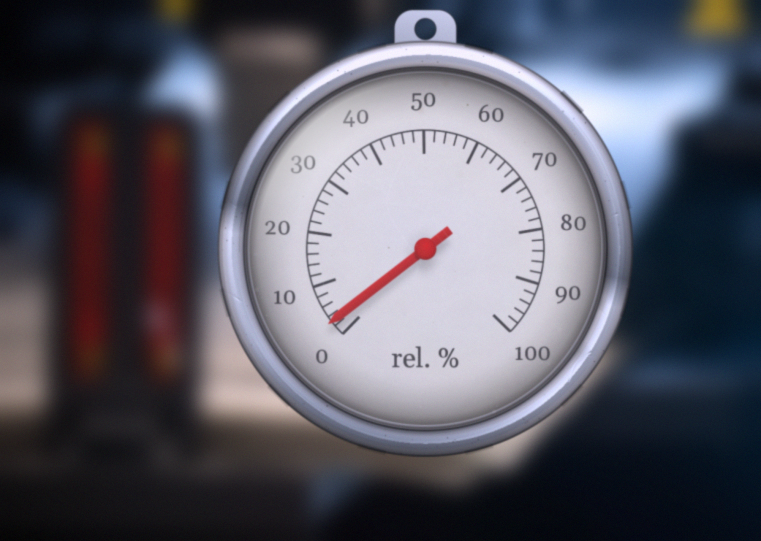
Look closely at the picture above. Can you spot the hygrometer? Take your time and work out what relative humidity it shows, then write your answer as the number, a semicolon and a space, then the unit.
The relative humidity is 3; %
